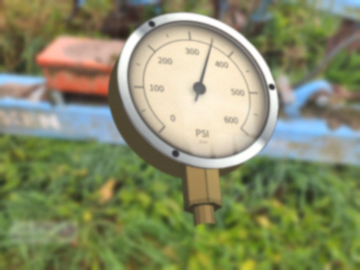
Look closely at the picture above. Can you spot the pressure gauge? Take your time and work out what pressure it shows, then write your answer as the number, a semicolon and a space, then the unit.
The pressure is 350; psi
